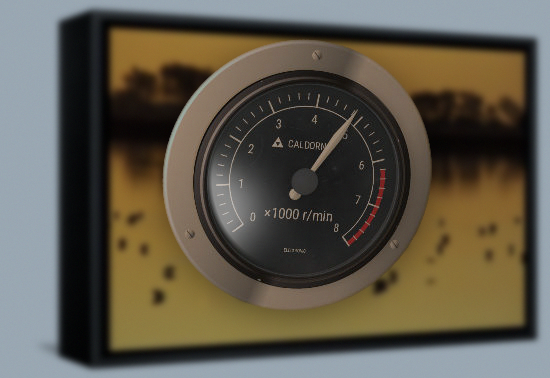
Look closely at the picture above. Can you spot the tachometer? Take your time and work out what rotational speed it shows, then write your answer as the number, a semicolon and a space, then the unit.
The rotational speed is 4800; rpm
